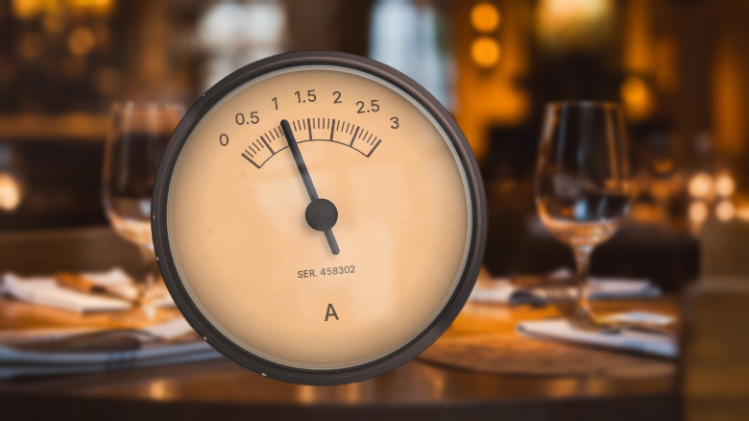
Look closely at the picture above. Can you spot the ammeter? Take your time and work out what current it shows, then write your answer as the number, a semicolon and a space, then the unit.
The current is 1; A
